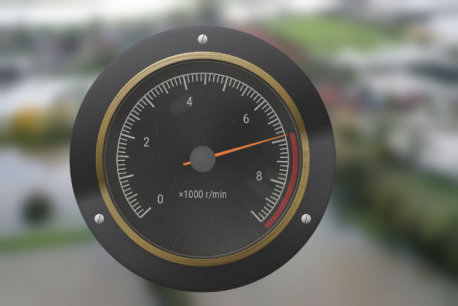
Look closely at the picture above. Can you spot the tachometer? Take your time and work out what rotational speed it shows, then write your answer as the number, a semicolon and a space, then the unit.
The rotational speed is 6900; rpm
